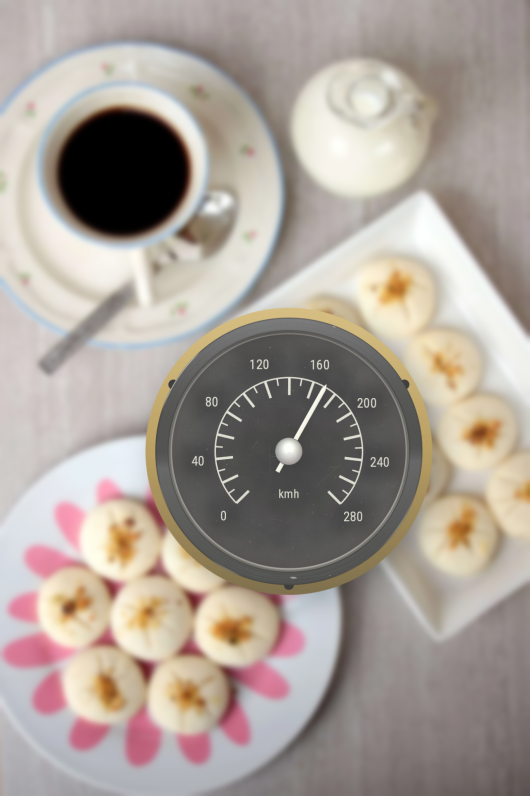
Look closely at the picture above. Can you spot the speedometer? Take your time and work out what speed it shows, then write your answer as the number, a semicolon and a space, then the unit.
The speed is 170; km/h
